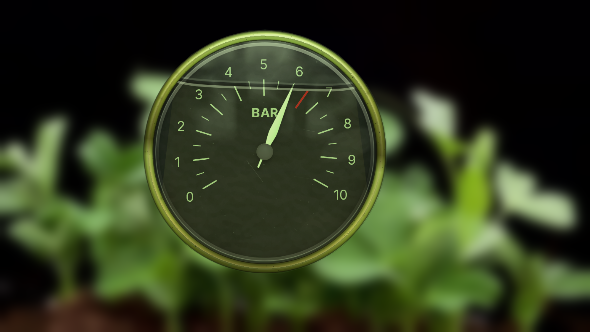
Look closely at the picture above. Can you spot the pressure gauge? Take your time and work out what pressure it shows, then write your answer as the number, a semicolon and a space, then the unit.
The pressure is 6; bar
